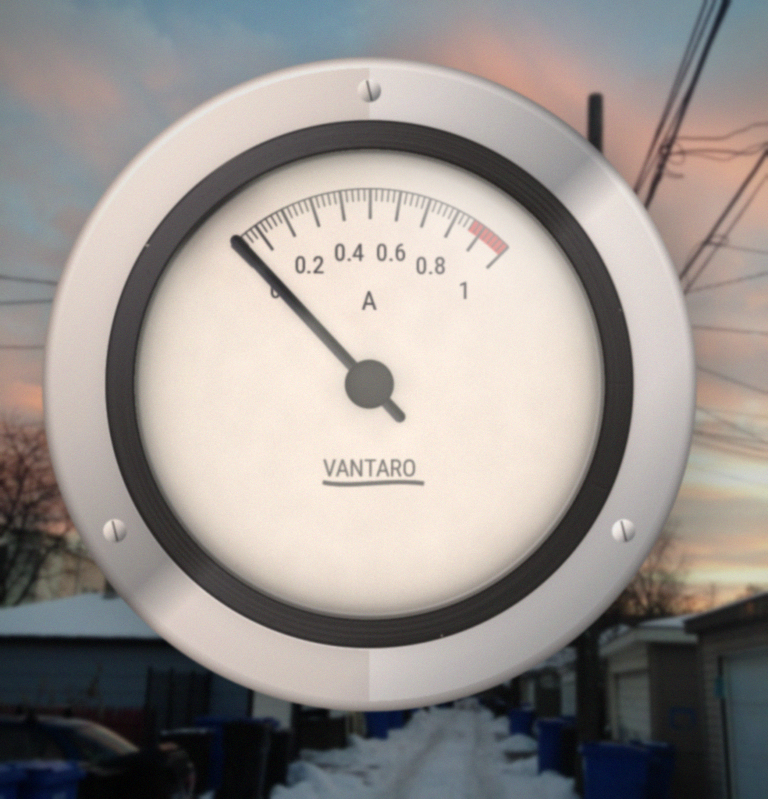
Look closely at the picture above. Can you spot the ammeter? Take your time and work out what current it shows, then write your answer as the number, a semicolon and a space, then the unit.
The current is 0.02; A
